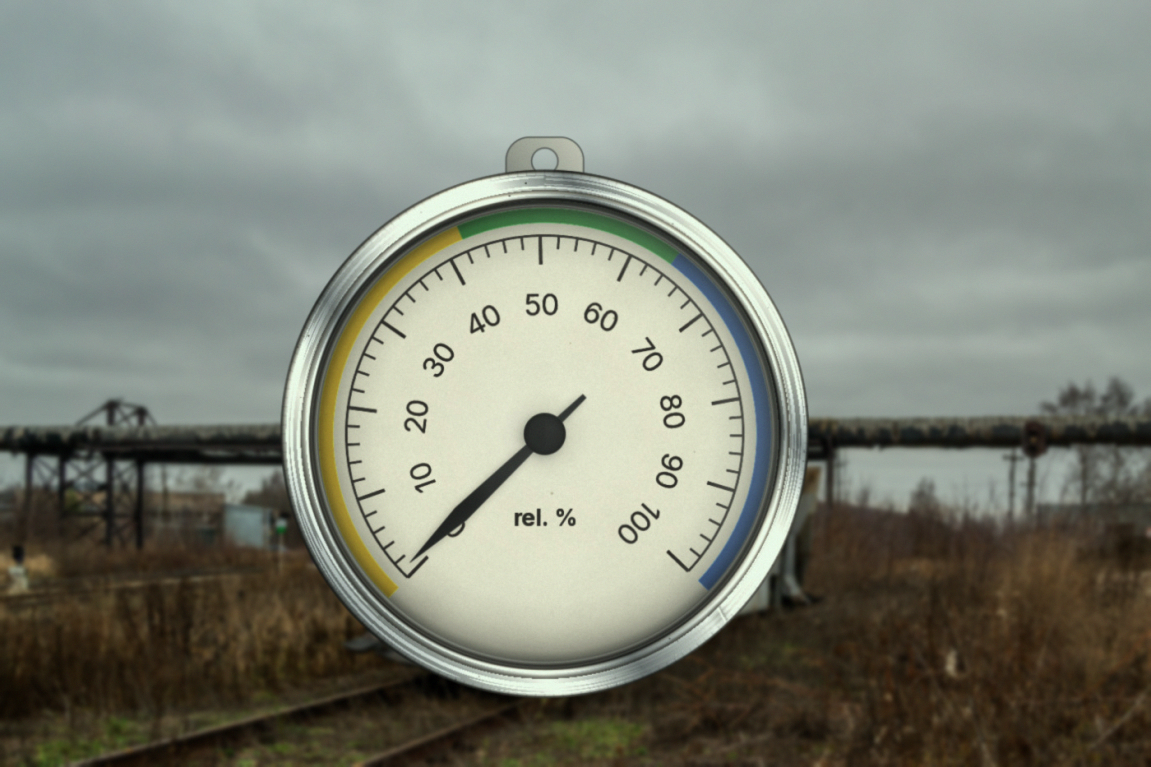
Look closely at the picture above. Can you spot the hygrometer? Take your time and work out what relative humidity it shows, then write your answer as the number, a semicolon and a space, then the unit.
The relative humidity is 1; %
